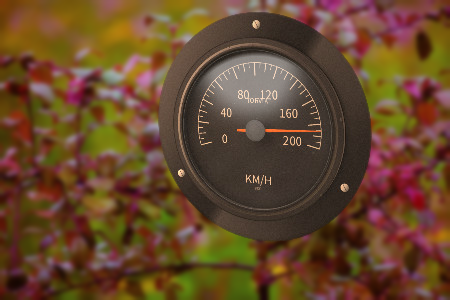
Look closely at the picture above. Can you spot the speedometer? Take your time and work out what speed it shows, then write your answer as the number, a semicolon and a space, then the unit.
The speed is 185; km/h
